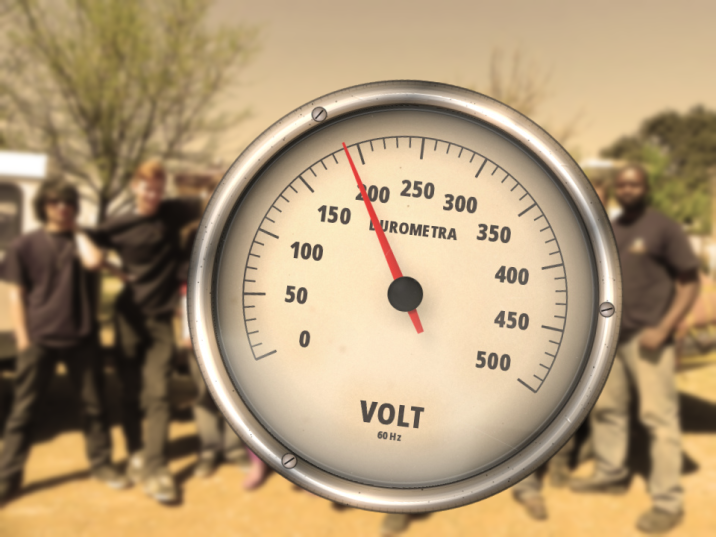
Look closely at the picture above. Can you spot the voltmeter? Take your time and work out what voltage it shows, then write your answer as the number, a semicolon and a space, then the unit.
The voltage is 190; V
